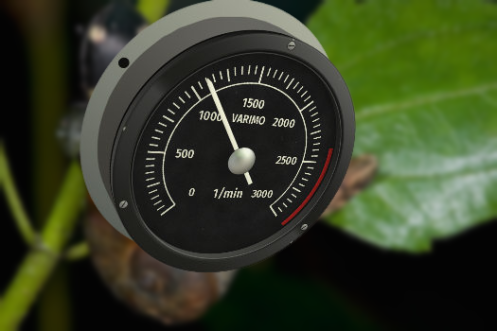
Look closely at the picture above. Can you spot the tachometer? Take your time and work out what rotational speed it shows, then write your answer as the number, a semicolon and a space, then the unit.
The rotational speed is 1100; rpm
